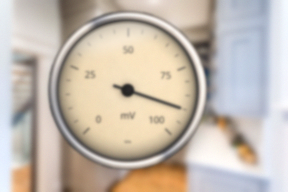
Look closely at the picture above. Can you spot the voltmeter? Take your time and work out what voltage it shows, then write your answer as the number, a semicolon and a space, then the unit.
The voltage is 90; mV
